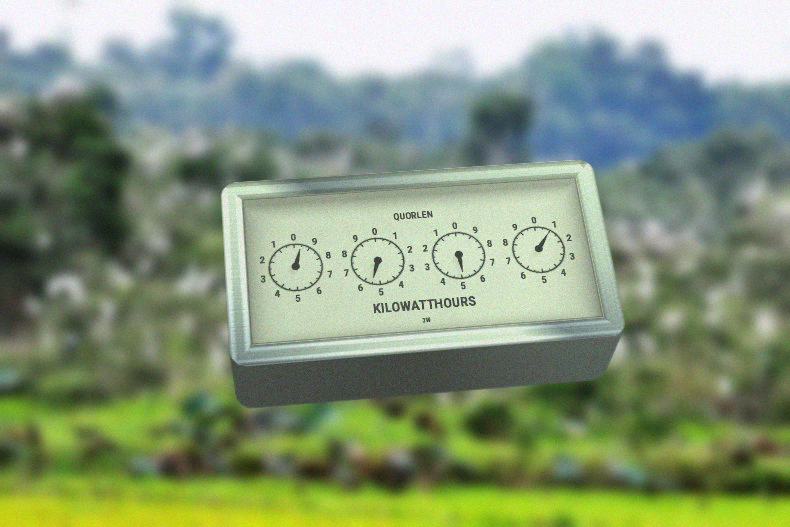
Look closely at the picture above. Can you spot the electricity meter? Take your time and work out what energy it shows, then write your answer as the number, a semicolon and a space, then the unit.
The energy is 9551; kWh
